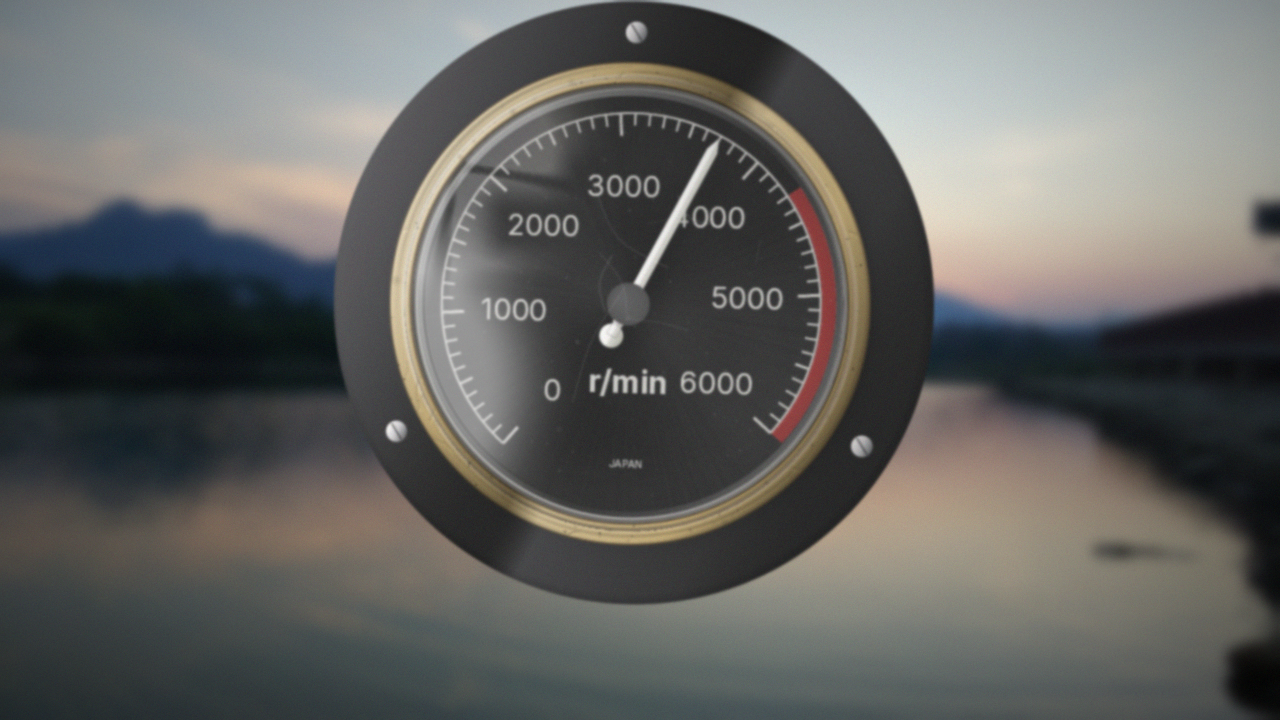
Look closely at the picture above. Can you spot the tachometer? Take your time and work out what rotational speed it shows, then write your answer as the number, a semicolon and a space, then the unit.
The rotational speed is 3700; rpm
